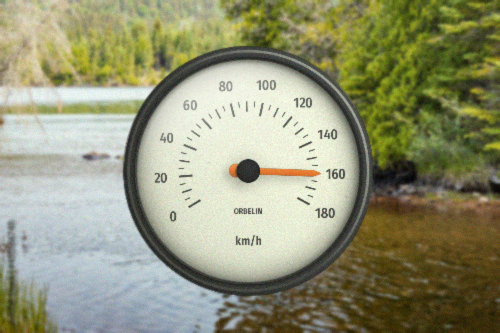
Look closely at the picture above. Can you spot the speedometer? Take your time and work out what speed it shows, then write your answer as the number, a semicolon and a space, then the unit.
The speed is 160; km/h
